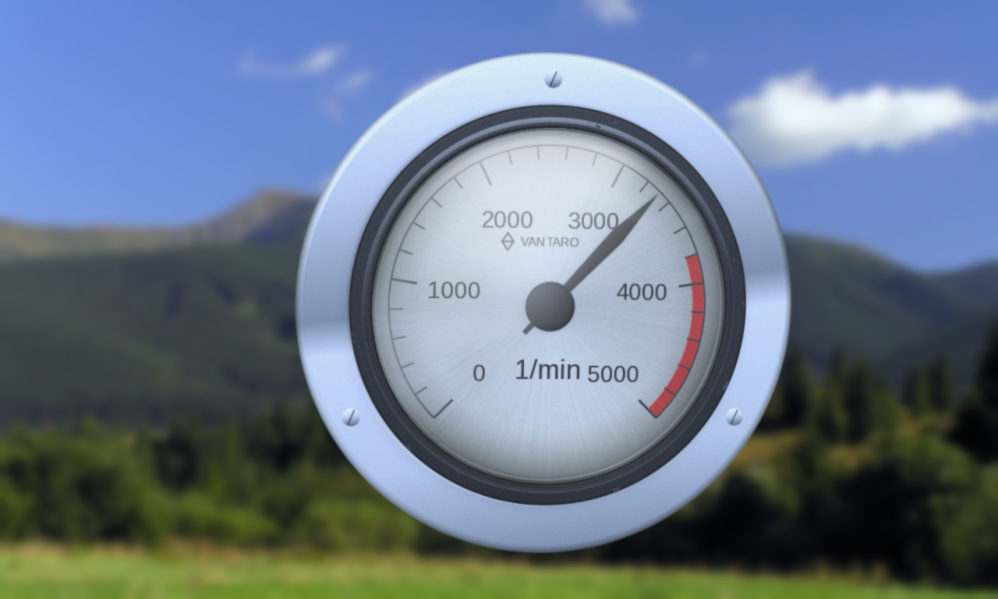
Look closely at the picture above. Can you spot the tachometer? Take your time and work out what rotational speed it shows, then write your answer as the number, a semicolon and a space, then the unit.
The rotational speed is 3300; rpm
